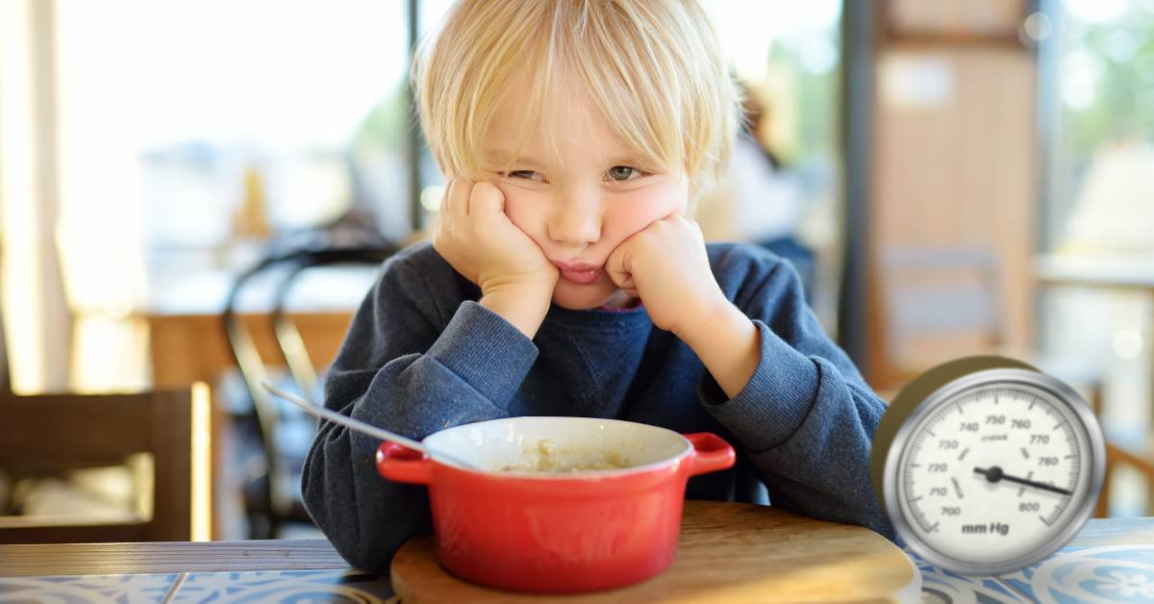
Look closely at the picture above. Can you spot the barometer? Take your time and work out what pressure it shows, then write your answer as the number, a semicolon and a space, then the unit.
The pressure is 790; mmHg
